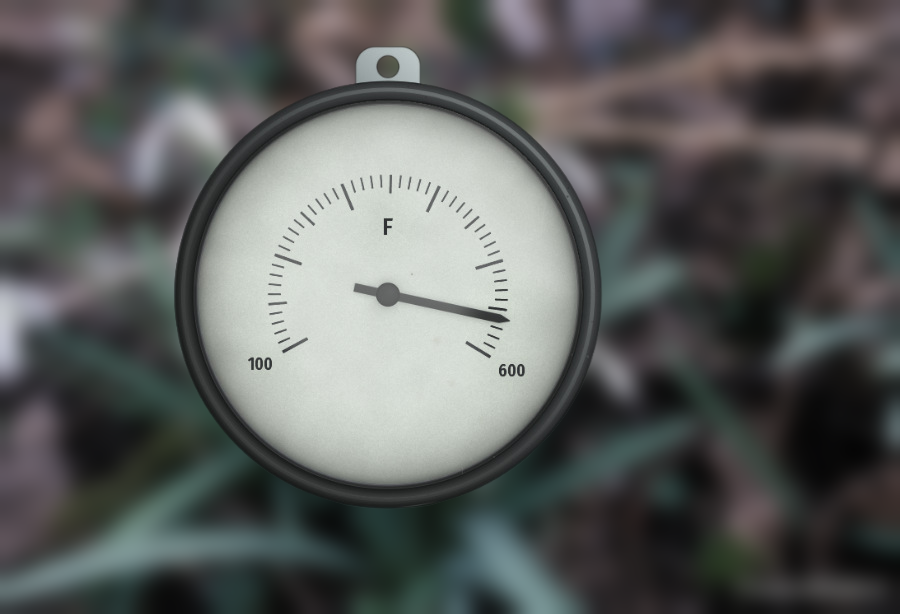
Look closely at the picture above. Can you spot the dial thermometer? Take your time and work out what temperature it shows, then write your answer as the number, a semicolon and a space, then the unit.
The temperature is 560; °F
